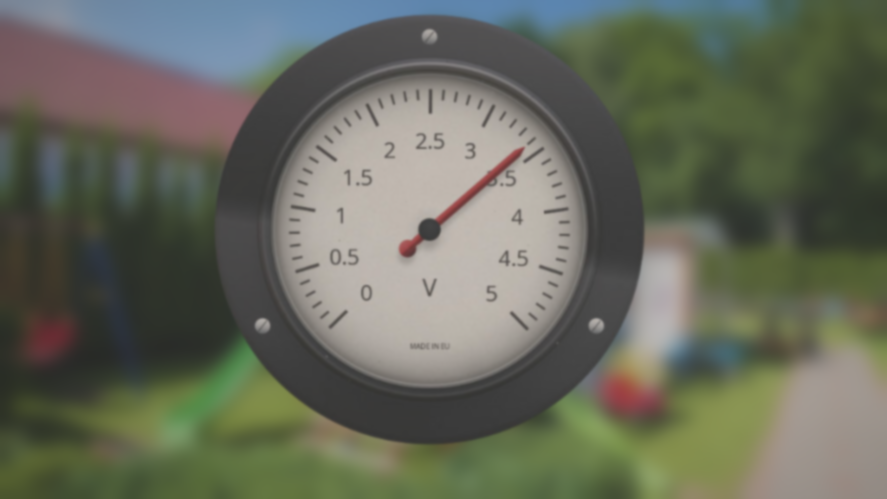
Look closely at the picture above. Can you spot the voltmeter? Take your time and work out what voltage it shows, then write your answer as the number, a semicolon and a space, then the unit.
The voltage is 3.4; V
